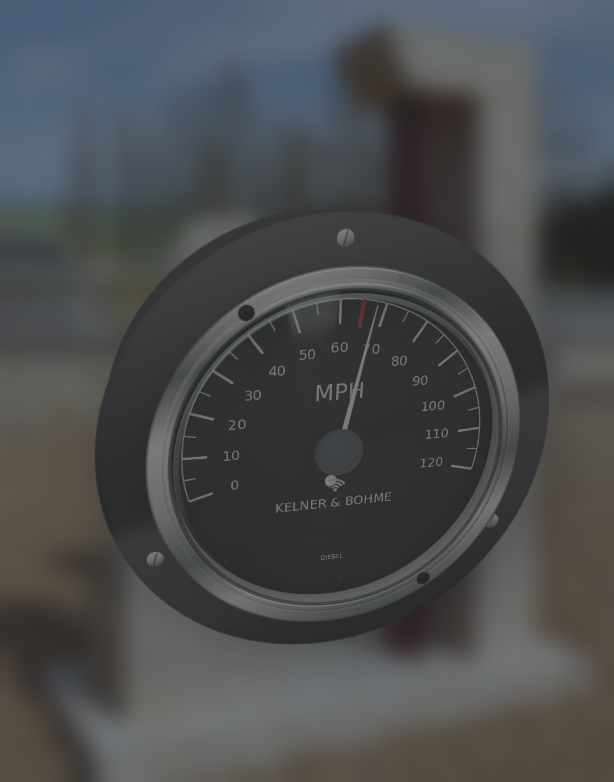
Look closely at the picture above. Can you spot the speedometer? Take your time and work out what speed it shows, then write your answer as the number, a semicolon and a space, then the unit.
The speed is 67.5; mph
